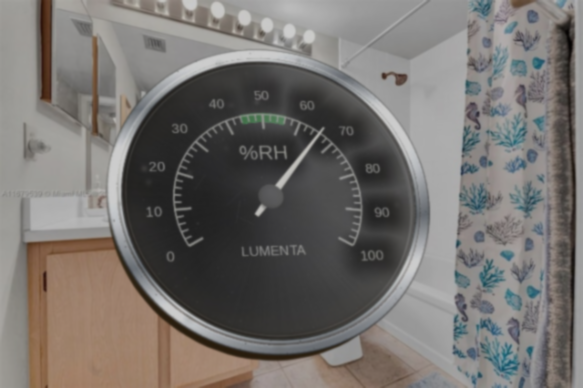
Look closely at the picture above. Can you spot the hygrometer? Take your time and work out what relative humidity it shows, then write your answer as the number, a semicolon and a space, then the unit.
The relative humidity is 66; %
